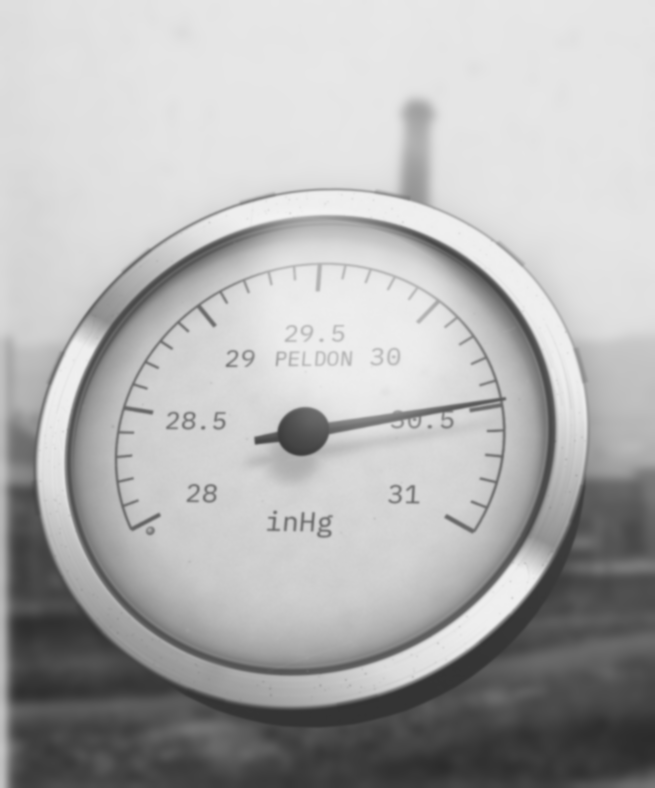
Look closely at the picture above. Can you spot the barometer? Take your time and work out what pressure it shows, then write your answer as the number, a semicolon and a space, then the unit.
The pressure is 30.5; inHg
